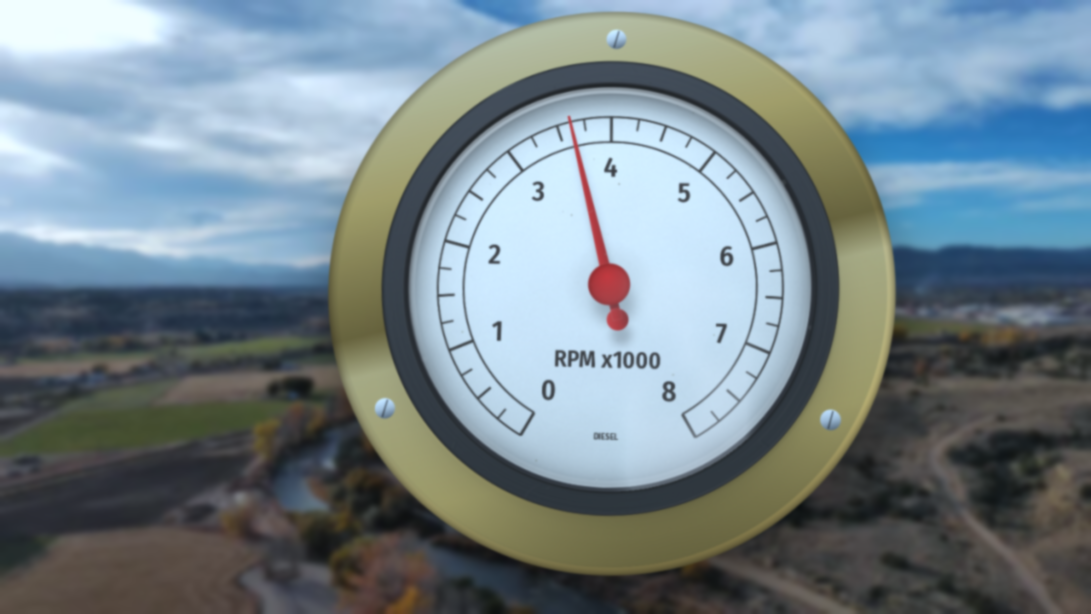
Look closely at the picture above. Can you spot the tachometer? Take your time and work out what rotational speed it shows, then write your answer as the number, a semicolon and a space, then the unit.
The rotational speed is 3625; rpm
